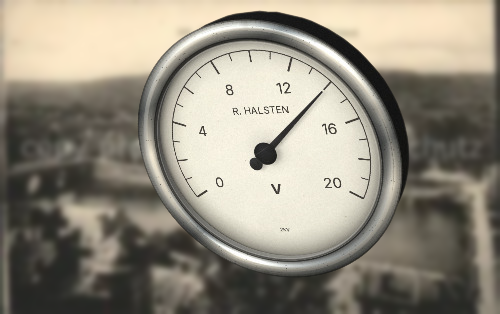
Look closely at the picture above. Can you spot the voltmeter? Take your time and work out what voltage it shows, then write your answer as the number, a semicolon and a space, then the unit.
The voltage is 14; V
